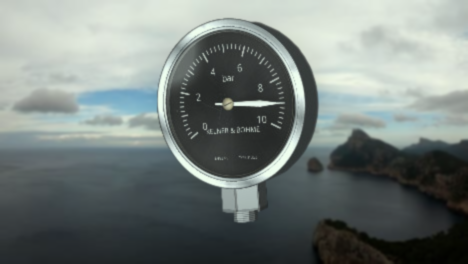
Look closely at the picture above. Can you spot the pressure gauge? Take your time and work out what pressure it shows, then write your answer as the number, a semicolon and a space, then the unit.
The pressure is 9; bar
